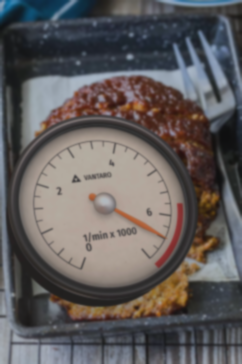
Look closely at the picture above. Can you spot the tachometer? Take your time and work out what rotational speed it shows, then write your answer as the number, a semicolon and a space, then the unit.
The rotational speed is 6500; rpm
